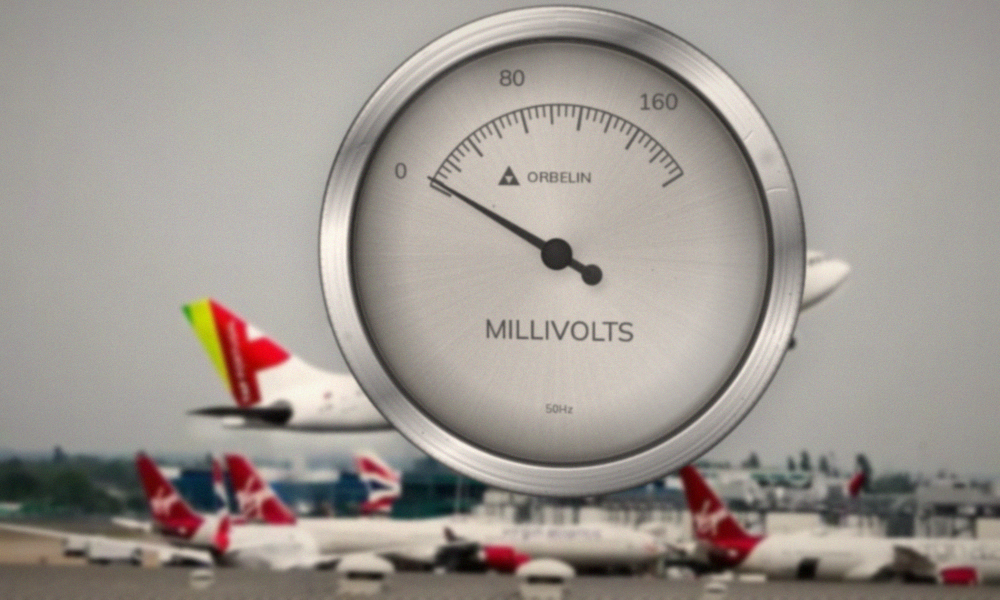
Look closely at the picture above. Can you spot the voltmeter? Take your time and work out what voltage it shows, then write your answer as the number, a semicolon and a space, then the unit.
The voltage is 5; mV
